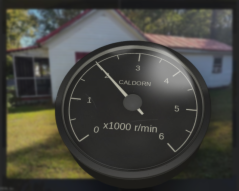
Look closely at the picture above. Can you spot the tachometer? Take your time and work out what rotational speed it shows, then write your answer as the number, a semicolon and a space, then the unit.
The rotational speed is 2000; rpm
